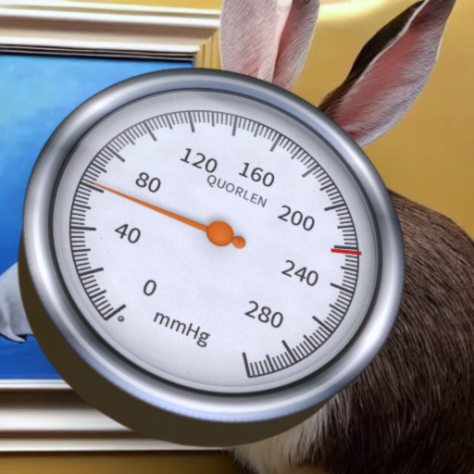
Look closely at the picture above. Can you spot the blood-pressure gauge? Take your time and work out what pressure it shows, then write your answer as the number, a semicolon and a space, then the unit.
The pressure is 60; mmHg
